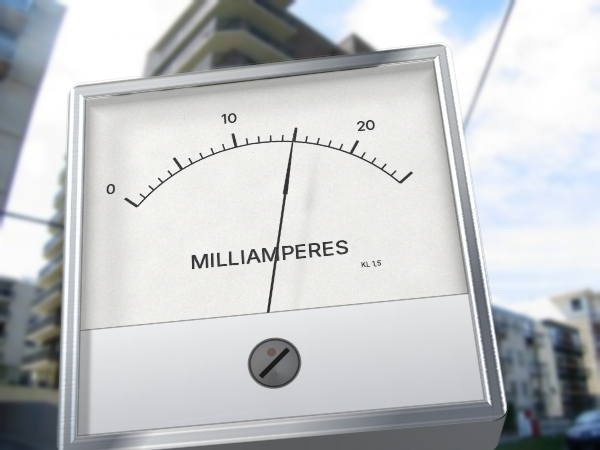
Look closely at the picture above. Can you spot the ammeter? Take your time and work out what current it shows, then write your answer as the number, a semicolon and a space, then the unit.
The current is 15; mA
